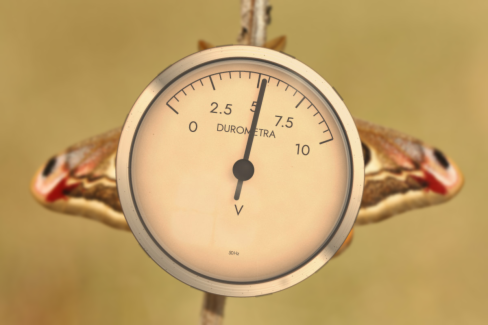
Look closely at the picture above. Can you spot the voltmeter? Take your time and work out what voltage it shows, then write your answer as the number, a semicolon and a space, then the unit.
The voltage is 5.25; V
